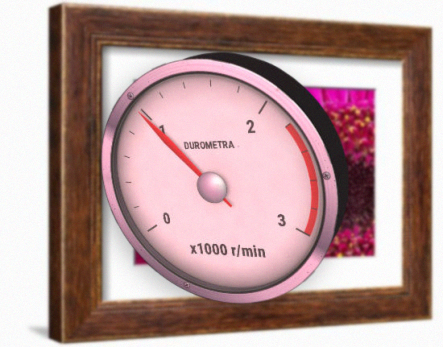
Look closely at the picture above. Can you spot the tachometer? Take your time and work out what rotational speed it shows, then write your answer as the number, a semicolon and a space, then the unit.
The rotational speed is 1000; rpm
